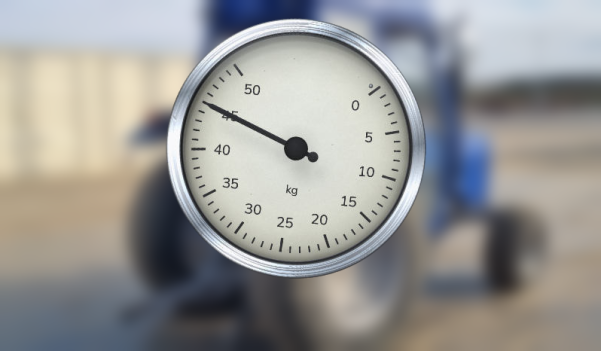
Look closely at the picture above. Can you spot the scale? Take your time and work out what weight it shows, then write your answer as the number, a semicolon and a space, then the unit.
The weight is 45; kg
